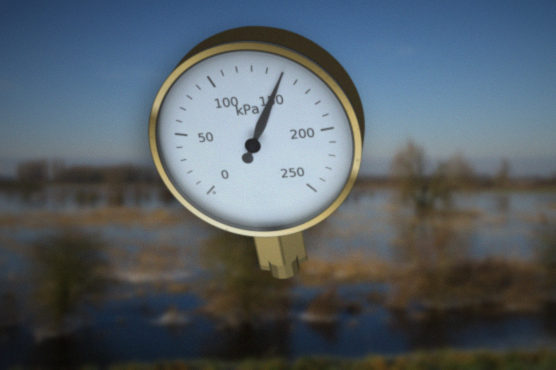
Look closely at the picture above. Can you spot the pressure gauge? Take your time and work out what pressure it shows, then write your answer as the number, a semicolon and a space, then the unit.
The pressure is 150; kPa
